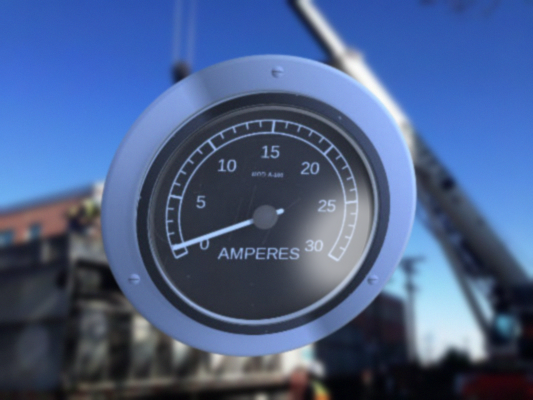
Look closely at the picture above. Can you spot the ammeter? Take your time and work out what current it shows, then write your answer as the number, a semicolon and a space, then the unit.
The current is 1; A
